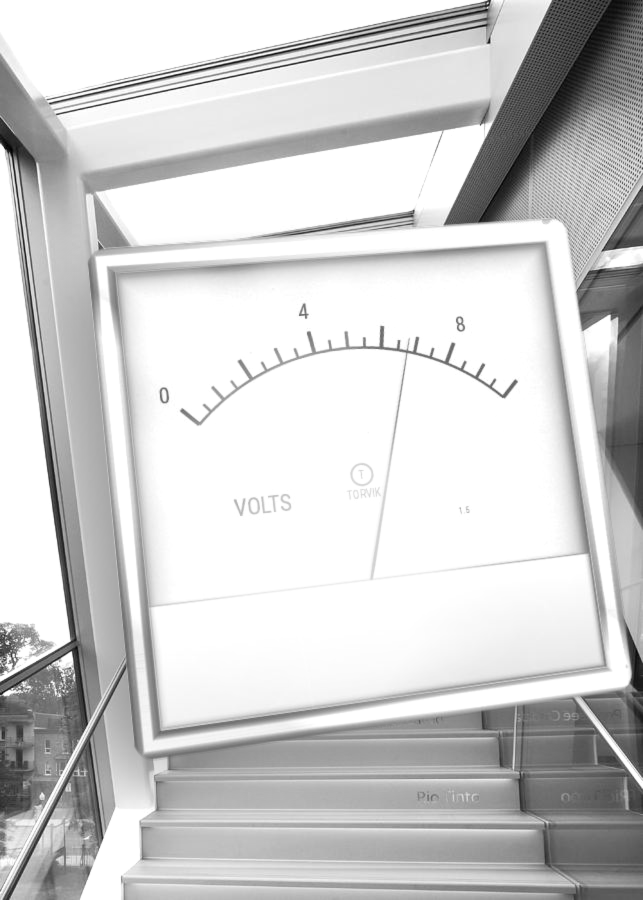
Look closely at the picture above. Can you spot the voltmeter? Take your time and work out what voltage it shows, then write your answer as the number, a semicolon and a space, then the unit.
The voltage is 6.75; V
